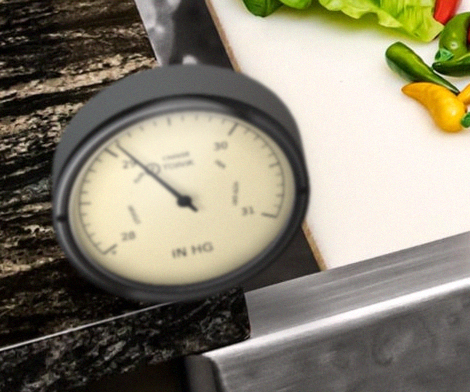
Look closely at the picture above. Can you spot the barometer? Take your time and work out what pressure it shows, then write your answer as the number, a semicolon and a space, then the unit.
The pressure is 29.1; inHg
